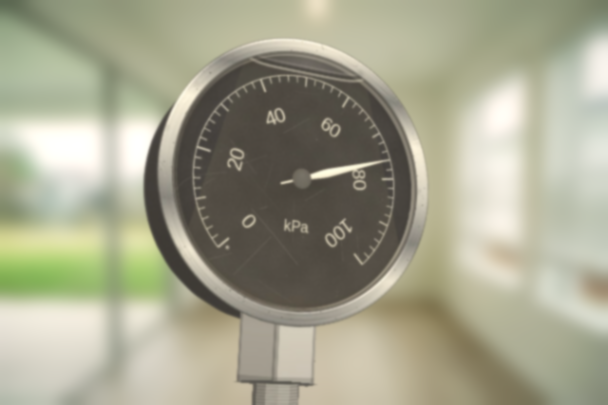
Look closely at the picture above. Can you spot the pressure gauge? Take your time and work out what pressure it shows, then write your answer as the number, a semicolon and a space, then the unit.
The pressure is 76; kPa
